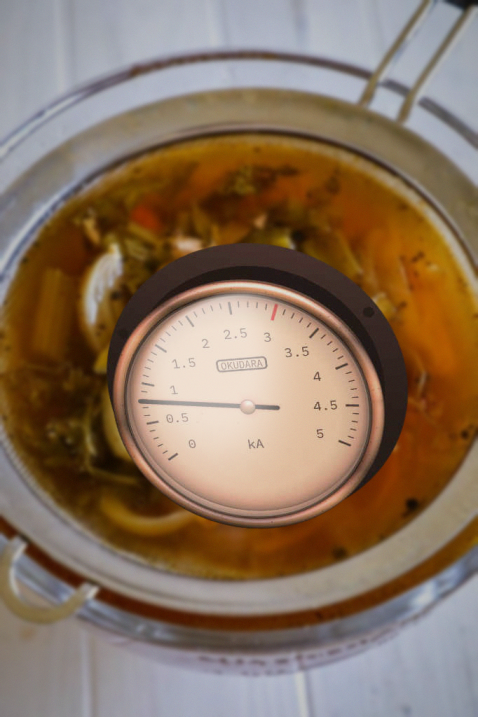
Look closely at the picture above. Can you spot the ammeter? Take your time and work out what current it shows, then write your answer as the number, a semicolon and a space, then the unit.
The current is 0.8; kA
